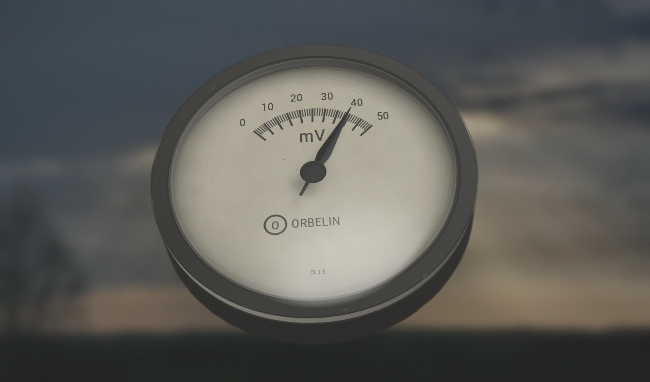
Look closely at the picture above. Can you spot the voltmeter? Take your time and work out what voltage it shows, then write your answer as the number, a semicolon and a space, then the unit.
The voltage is 40; mV
